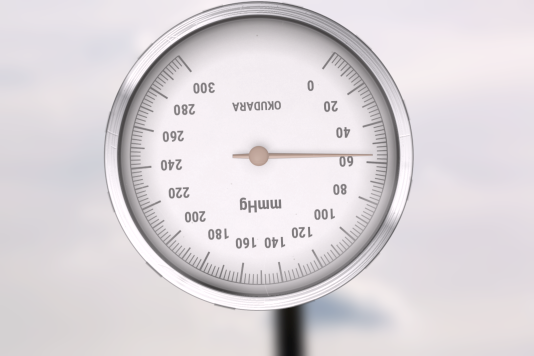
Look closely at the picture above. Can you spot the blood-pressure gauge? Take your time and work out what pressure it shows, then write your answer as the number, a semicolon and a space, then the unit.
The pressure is 56; mmHg
